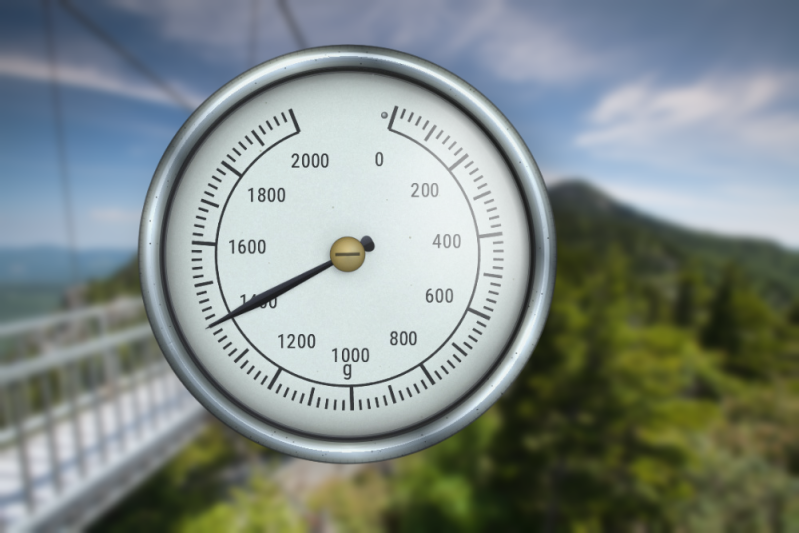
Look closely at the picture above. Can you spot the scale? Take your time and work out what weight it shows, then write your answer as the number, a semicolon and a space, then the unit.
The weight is 1400; g
